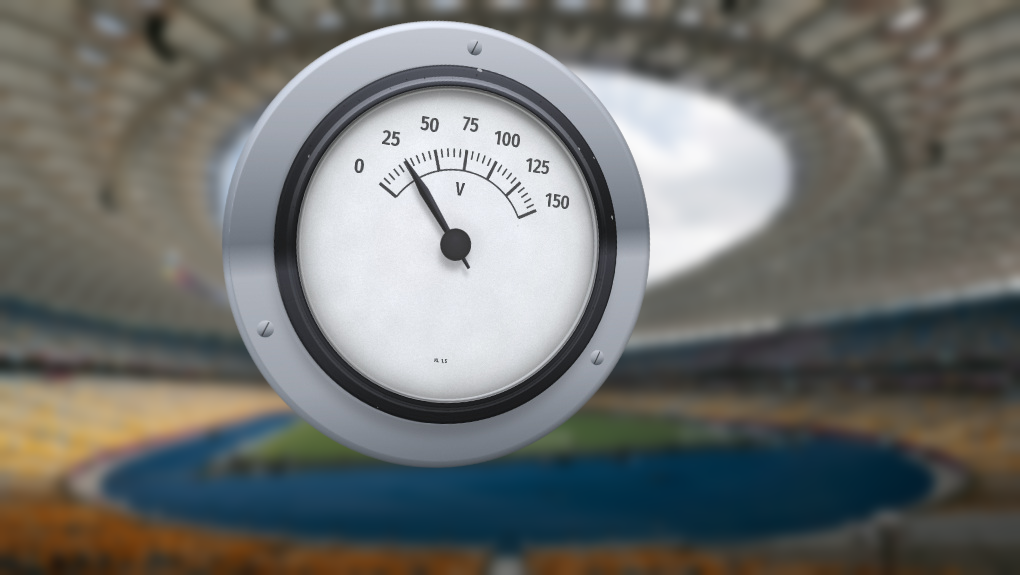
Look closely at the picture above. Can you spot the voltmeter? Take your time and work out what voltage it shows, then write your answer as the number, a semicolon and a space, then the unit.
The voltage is 25; V
